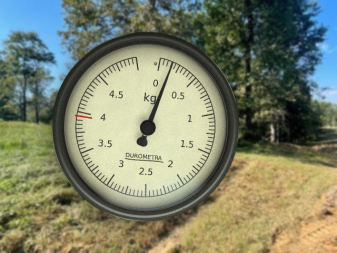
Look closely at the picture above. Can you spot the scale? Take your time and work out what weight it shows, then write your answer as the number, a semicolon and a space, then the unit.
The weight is 0.15; kg
